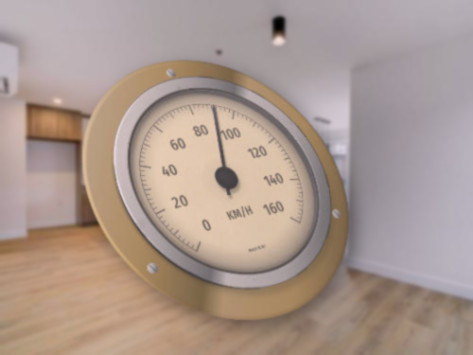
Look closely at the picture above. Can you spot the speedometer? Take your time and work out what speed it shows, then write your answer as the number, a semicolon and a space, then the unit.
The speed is 90; km/h
